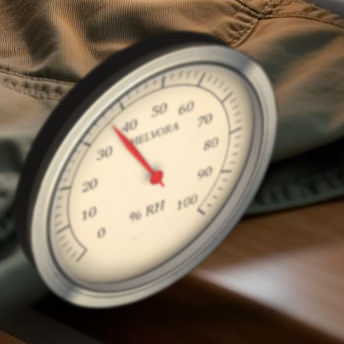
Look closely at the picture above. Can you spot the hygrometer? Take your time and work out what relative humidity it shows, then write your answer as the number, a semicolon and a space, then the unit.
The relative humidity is 36; %
